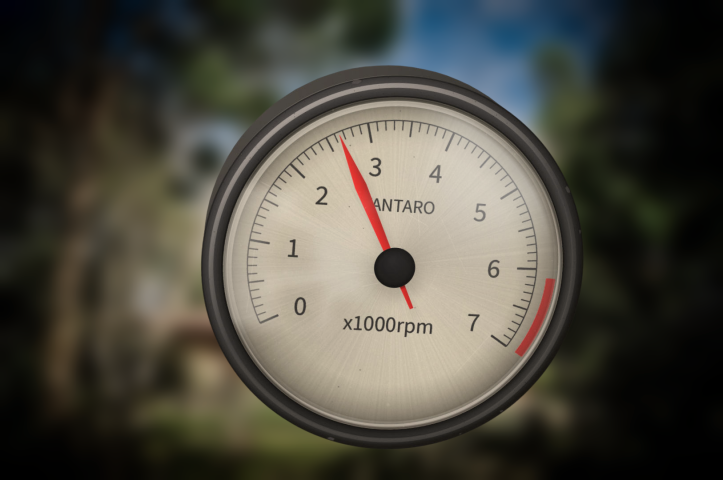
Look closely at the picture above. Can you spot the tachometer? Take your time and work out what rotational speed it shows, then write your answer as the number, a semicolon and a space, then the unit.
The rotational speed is 2650; rpm
